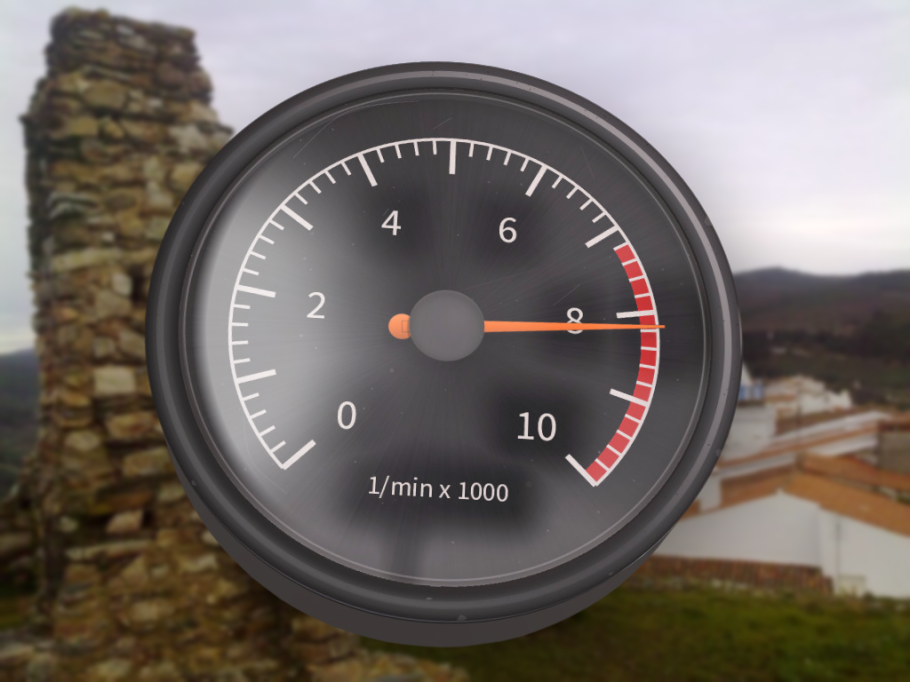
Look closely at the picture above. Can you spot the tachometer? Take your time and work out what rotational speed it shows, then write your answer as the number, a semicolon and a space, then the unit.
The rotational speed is 8200; rpm
